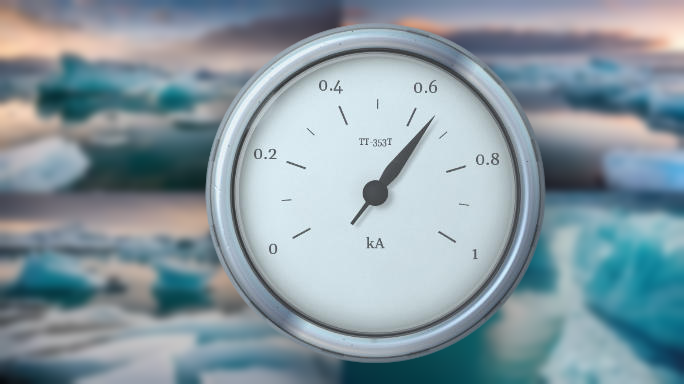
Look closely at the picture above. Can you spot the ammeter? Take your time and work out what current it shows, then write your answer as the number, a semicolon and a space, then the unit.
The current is 0.65; kA
